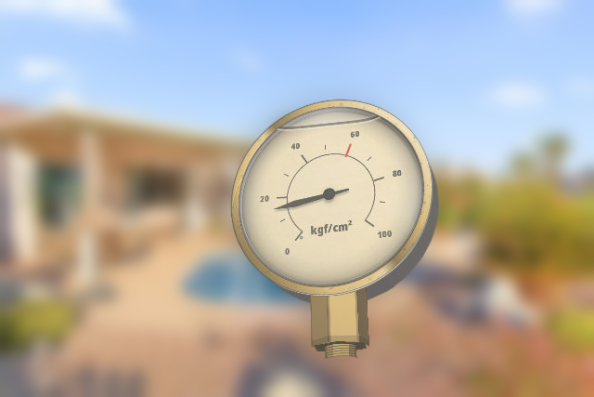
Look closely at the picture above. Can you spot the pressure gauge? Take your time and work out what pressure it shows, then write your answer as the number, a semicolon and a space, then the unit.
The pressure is 15; kg/cm²
